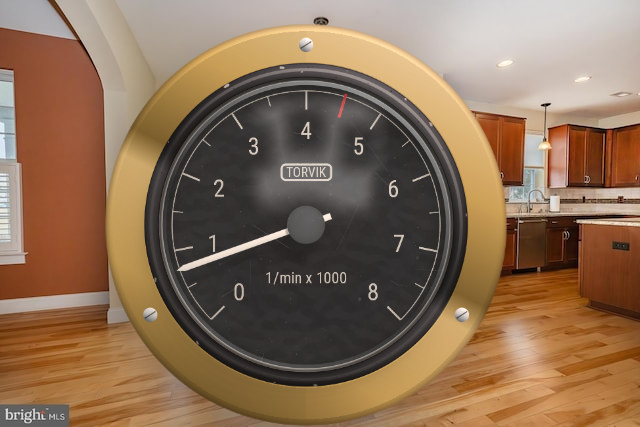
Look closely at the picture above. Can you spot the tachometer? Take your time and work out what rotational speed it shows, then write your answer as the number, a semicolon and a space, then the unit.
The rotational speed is 750; rpm
